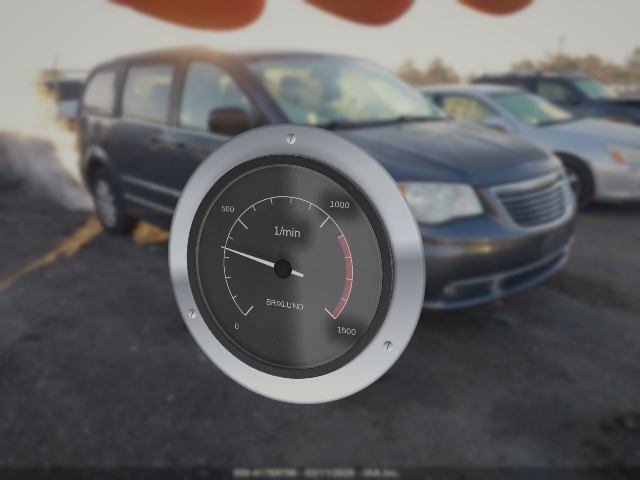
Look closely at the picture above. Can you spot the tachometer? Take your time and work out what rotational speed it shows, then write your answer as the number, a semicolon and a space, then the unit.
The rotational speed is 350; rpm
